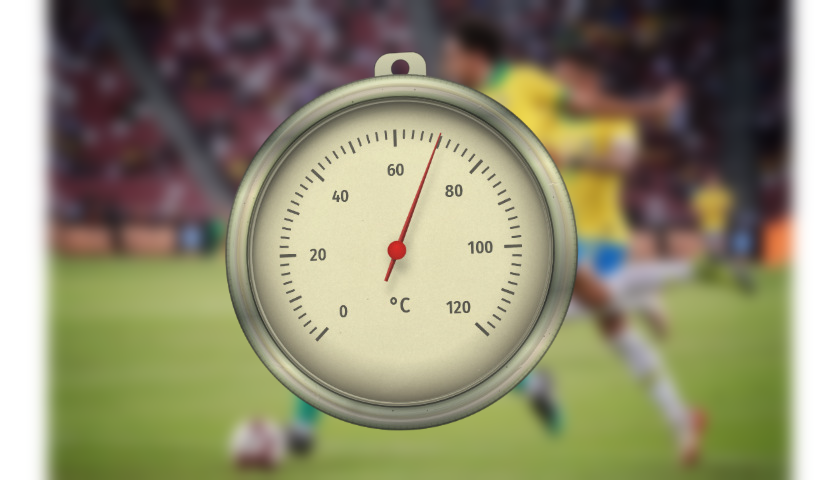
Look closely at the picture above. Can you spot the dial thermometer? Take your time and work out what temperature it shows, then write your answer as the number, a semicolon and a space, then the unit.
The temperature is 70; °C
